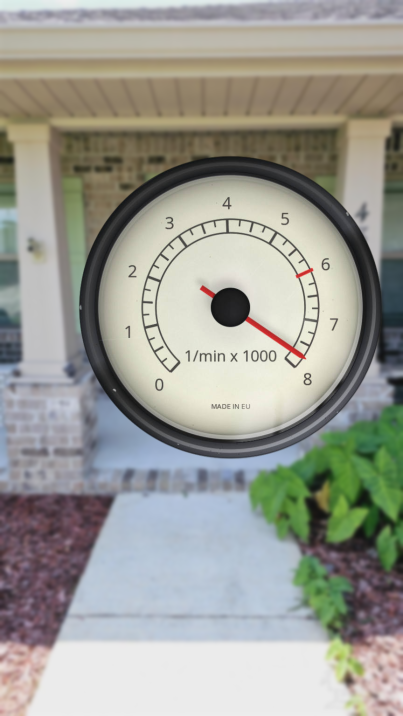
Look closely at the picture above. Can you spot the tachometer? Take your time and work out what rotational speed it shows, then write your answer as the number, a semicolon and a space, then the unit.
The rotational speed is 7750; rpm
